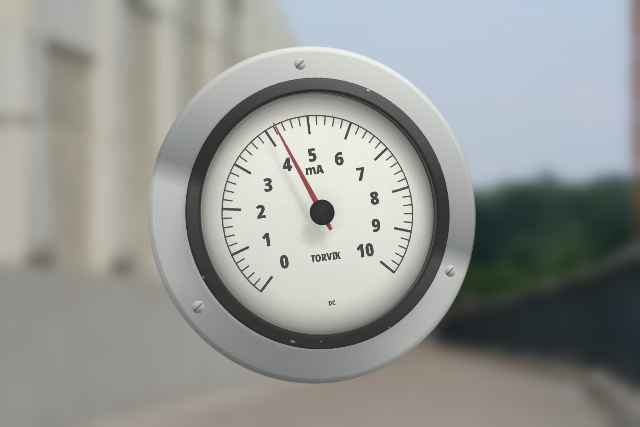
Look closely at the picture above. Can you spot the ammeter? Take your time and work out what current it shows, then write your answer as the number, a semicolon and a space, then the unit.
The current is 4.2; mA
